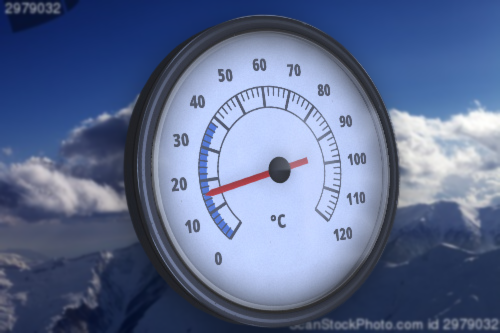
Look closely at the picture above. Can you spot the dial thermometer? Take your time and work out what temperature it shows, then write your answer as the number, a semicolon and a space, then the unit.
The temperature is 16; °C
